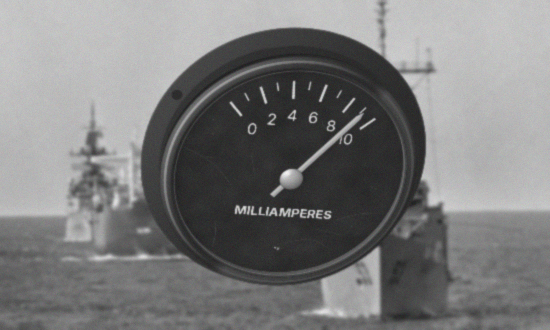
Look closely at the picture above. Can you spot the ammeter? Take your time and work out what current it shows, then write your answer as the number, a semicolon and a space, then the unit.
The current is 9; mA
